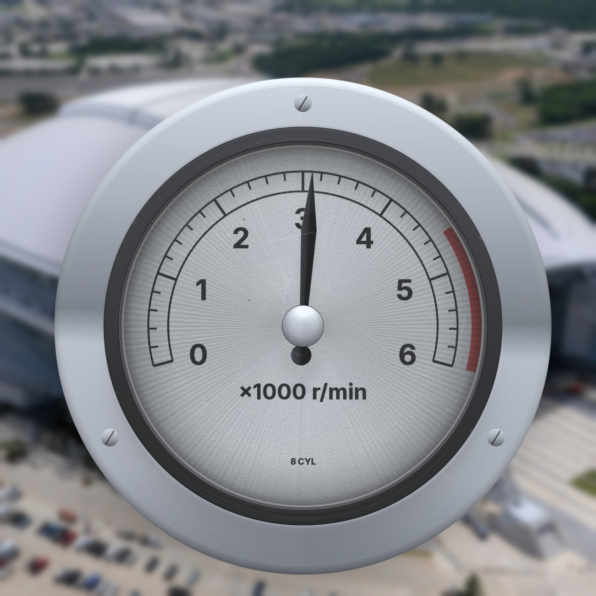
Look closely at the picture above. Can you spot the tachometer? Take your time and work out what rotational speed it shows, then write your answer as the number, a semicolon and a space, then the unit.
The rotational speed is 3100; rpm
